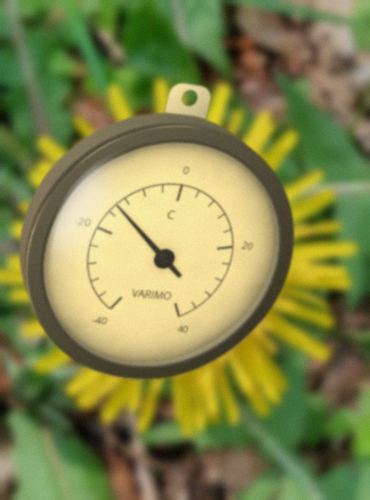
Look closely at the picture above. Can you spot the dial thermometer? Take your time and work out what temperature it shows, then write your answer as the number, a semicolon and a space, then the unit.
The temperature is -14; °C
